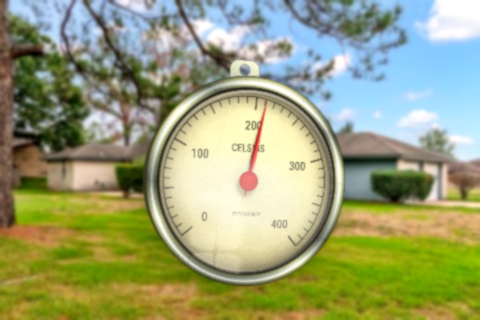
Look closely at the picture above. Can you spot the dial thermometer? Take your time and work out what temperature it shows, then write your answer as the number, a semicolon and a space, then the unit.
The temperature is 210; °C
